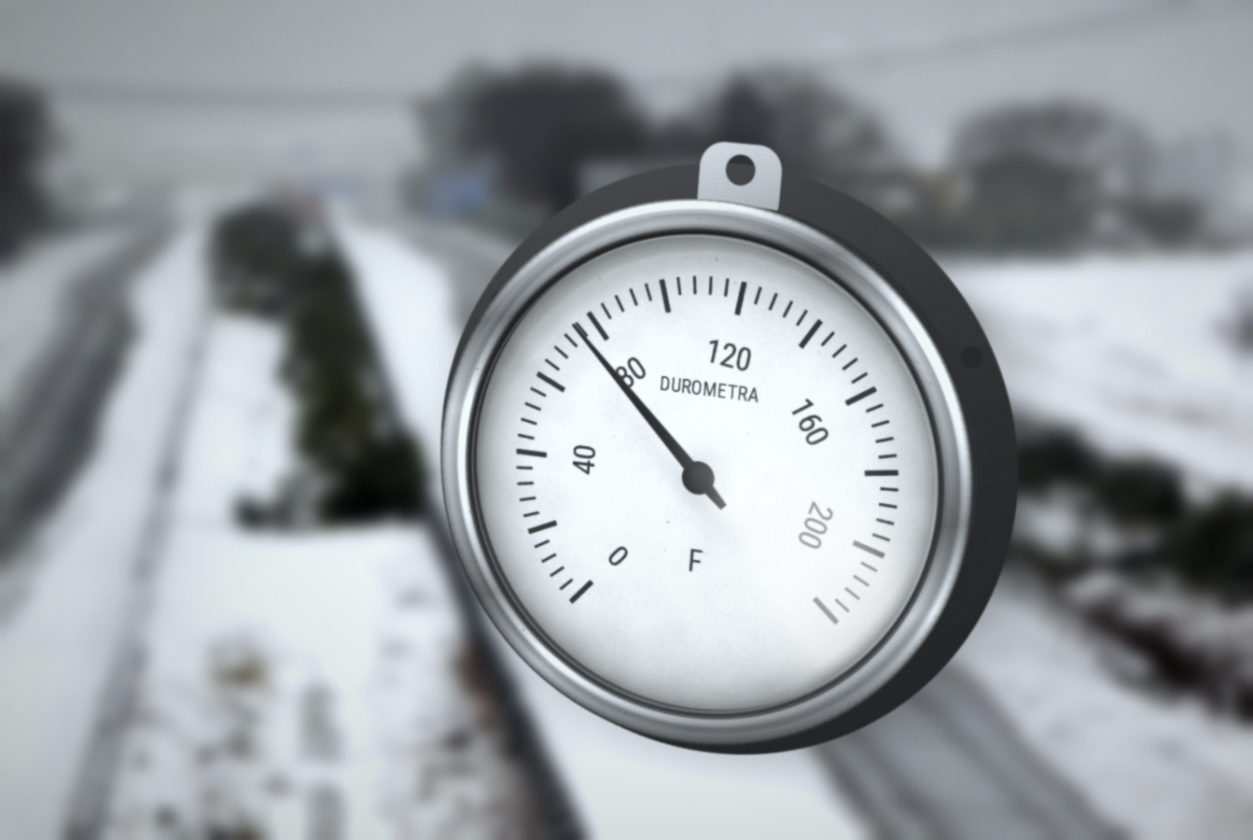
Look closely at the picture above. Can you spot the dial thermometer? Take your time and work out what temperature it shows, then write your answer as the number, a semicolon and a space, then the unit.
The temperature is 76; °F
